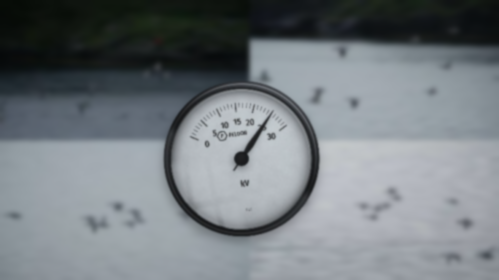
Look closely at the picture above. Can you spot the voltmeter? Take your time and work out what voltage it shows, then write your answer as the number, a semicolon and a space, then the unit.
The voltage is 25; kV
